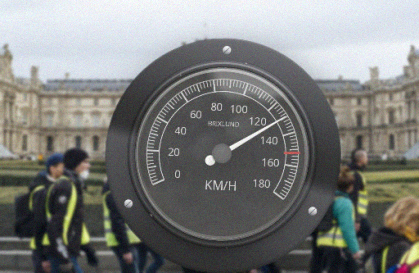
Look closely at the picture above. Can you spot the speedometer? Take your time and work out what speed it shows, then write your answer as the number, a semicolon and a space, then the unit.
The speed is 130; km/h
